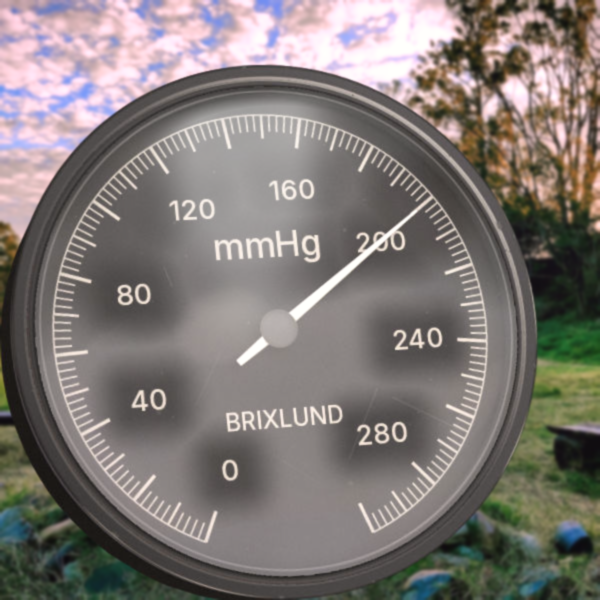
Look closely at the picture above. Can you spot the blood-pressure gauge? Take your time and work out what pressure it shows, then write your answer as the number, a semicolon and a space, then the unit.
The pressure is 200; mmHg
